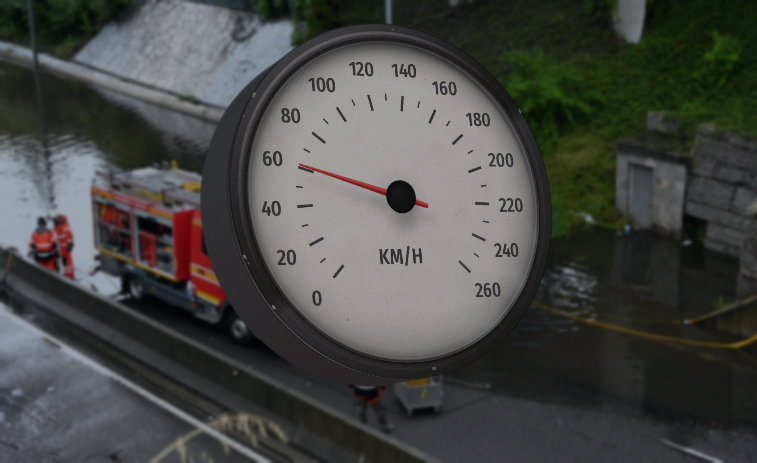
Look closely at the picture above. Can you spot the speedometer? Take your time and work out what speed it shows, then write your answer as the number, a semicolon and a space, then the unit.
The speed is 60; km/h
